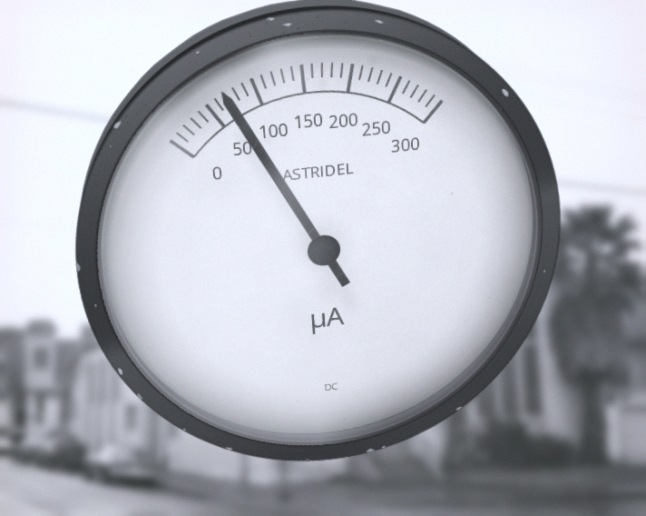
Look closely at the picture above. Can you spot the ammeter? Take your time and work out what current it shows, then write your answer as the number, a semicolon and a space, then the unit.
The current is 70; µA
